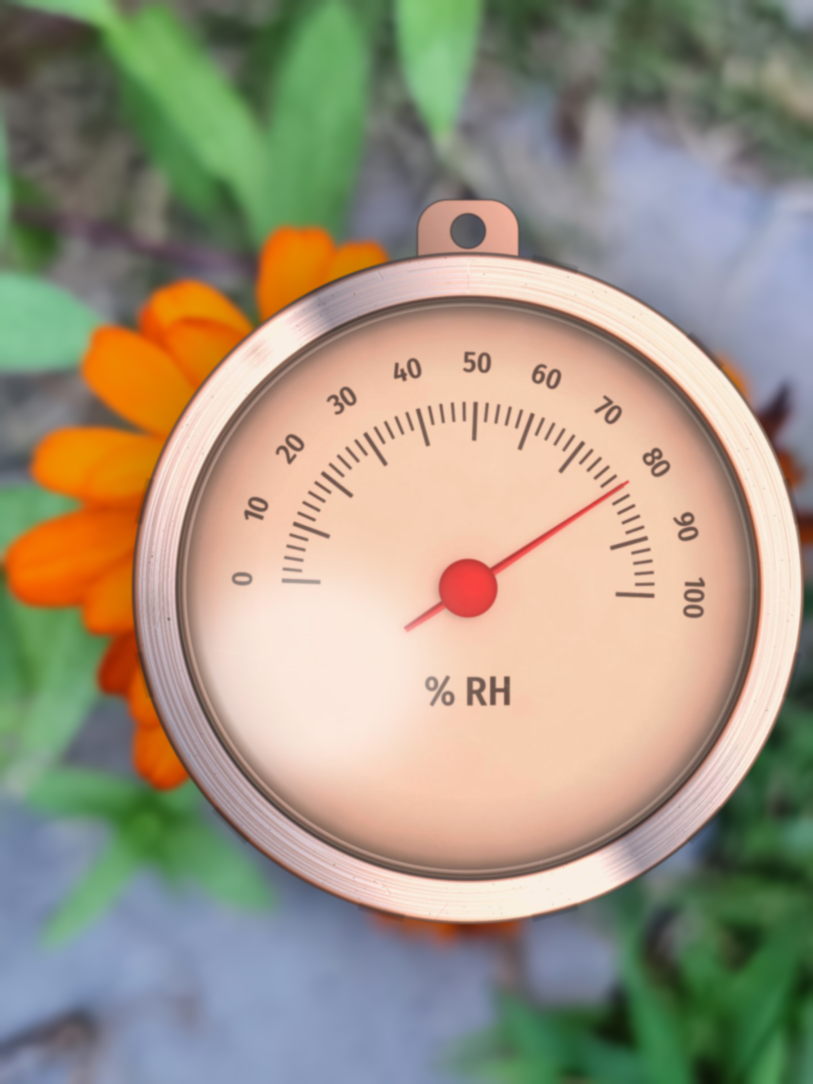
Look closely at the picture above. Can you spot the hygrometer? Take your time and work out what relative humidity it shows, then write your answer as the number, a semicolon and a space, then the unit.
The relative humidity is 80; %
